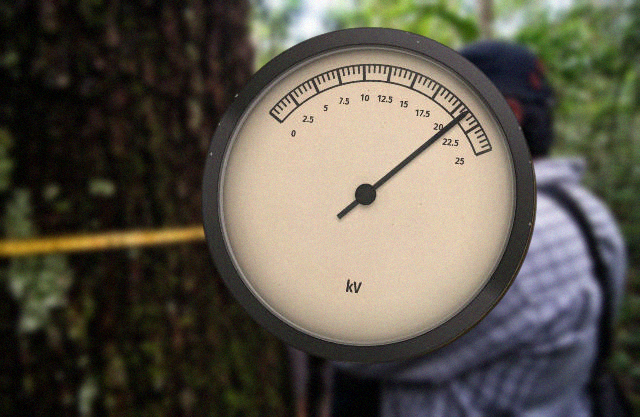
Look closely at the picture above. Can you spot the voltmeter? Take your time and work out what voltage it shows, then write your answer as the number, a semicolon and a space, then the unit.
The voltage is 21; kV
